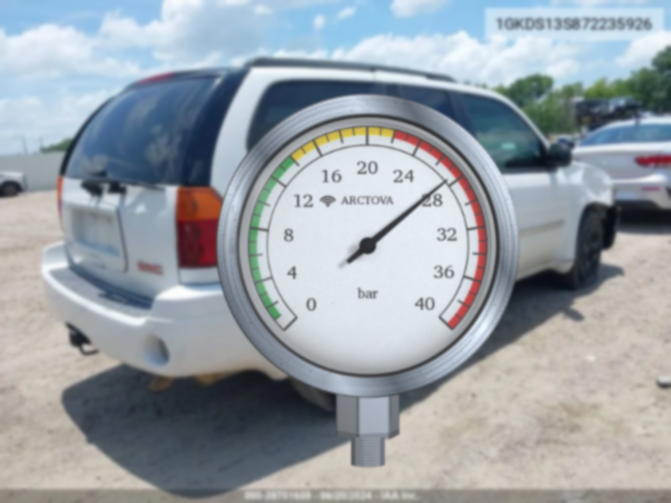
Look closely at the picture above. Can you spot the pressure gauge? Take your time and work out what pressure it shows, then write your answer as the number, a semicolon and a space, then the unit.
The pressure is 27.5; bar
